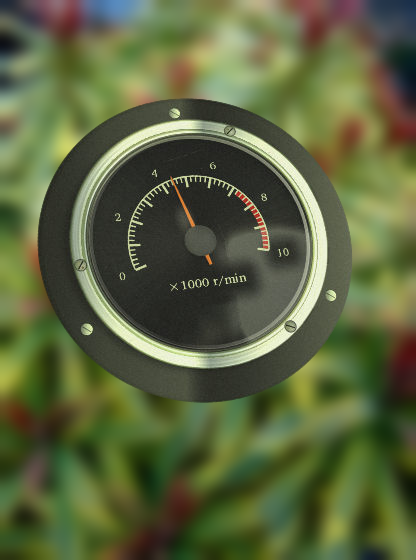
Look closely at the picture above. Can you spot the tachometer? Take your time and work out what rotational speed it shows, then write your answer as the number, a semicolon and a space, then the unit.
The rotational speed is 4400; rpm
